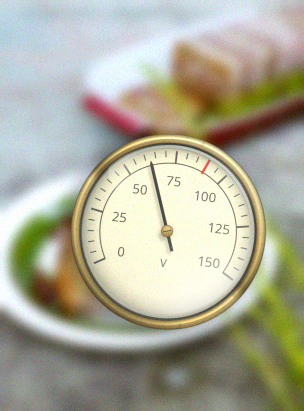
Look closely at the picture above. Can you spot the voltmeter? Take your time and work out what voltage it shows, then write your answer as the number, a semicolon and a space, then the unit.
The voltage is 62.5; V
